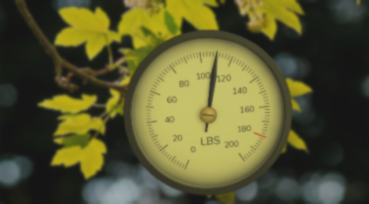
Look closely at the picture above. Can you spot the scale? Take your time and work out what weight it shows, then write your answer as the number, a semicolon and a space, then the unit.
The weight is 110; lb
